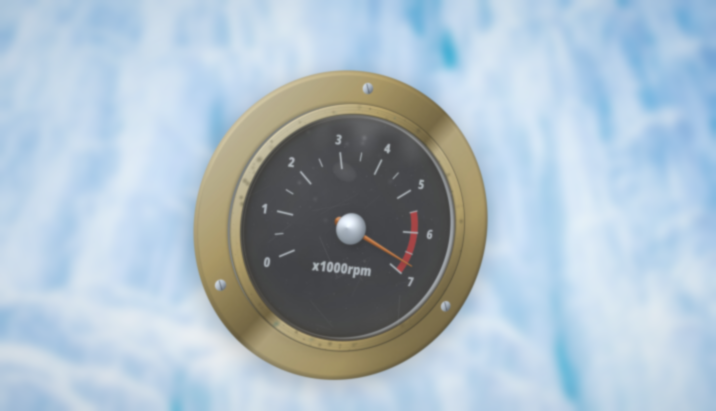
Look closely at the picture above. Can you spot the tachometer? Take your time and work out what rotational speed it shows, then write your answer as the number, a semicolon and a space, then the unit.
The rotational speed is 6750; rpm
